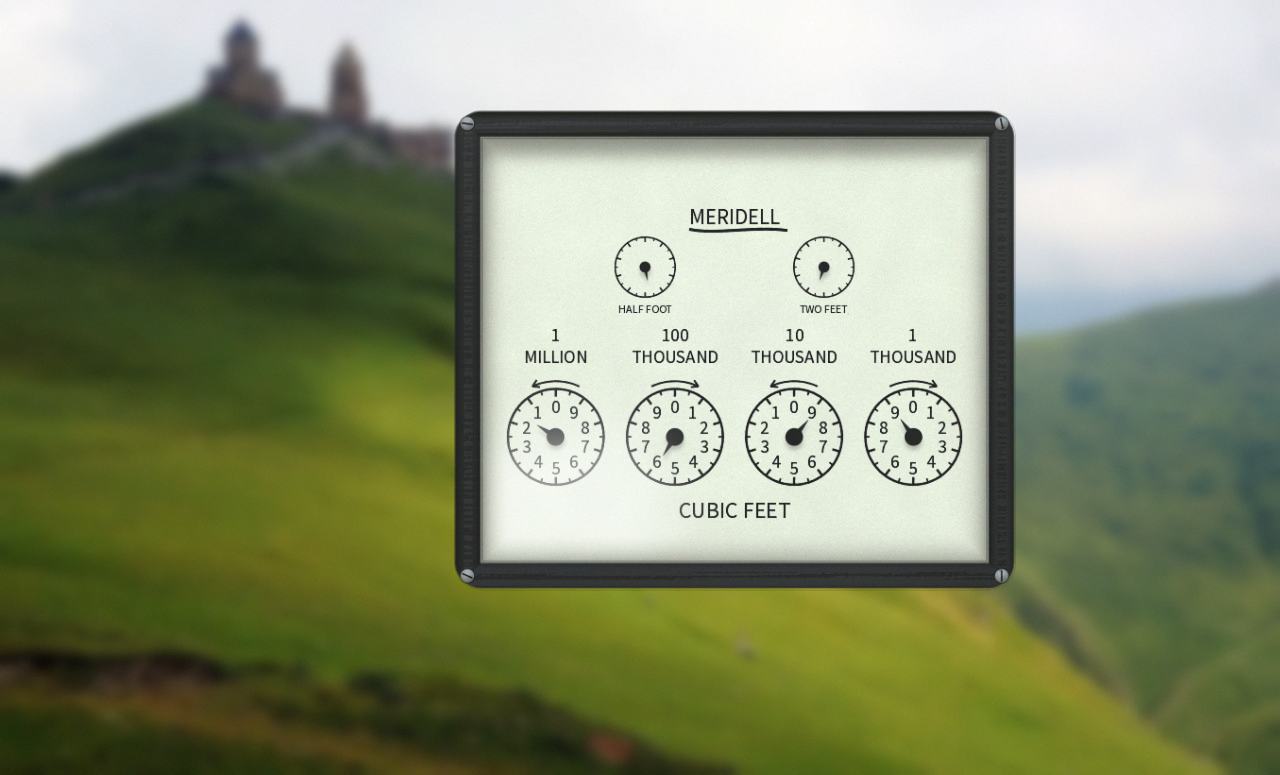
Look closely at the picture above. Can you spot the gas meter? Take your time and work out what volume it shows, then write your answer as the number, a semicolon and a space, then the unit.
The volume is 158900; ft³
